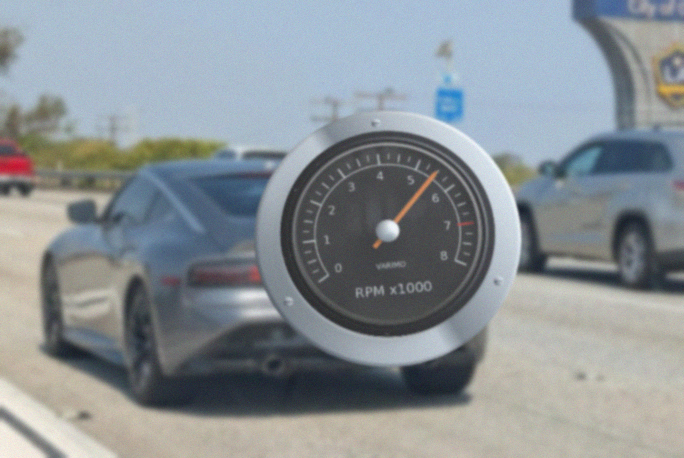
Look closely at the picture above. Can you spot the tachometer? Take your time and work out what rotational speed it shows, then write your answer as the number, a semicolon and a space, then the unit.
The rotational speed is 5500; rpm
